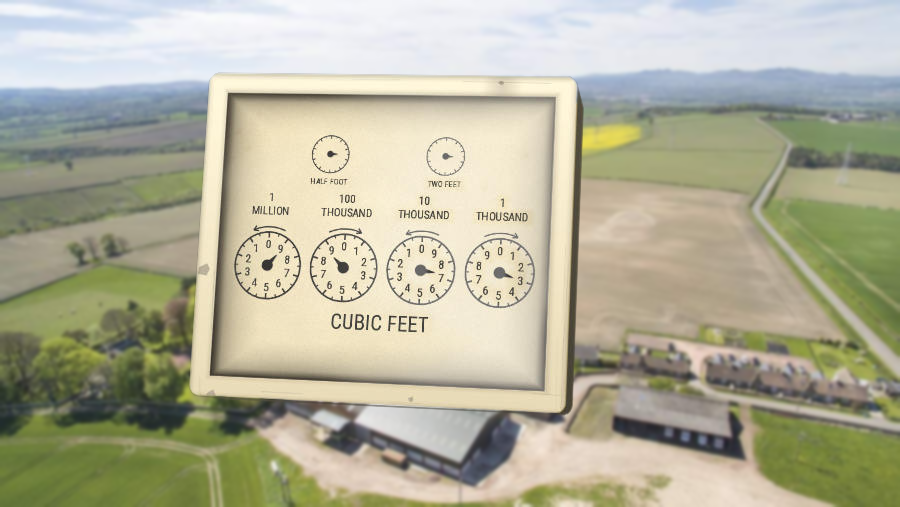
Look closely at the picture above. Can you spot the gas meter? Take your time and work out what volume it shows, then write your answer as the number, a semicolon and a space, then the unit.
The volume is 887300; ft³
